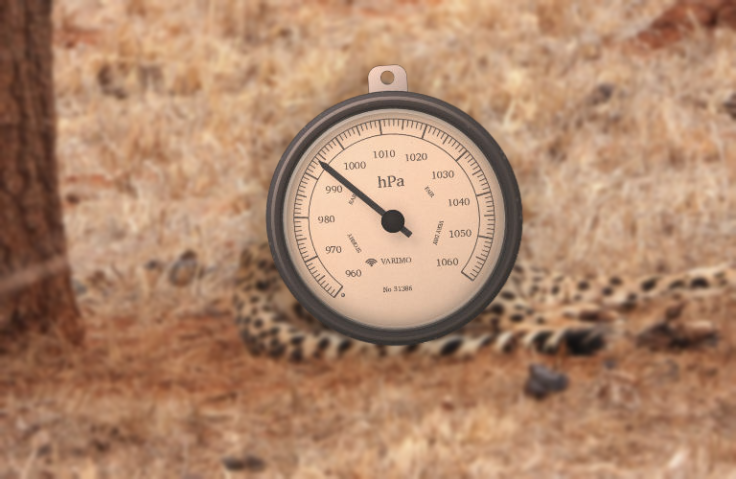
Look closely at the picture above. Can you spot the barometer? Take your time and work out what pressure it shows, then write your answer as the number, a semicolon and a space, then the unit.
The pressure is 994; hPa
